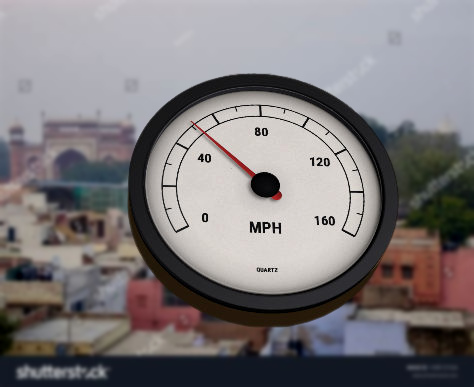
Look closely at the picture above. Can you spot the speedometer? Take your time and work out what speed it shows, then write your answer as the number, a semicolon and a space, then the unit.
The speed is 50; mph
